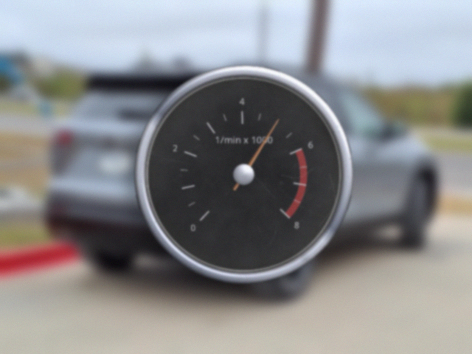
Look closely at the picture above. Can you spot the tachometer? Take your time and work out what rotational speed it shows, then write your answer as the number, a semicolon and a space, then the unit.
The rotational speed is 5000; rpm
